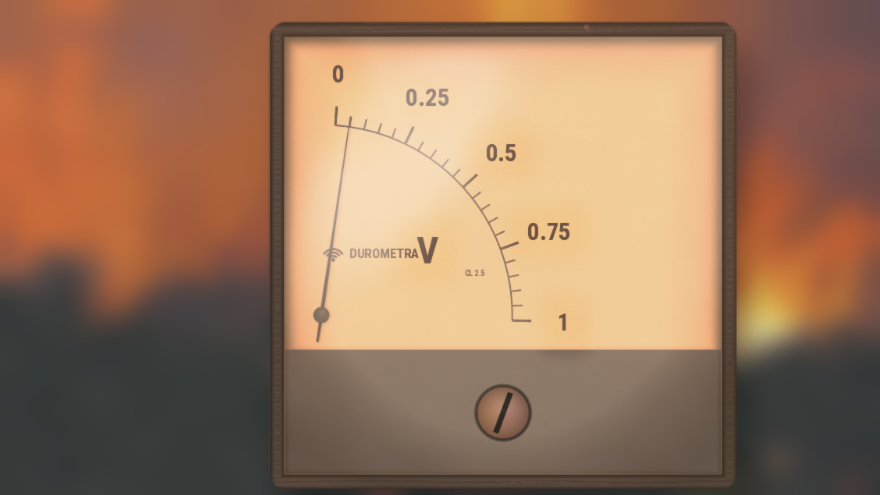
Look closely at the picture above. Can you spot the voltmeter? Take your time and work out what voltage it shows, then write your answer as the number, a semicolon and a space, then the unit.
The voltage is 0.05; V
